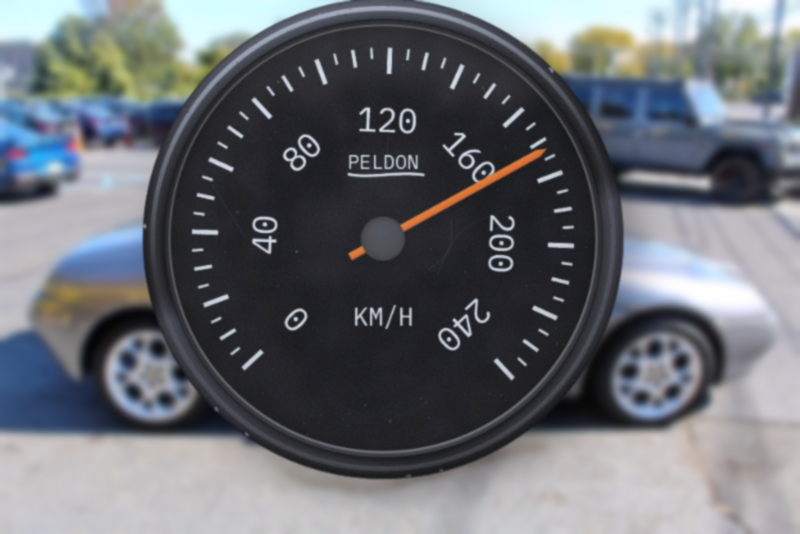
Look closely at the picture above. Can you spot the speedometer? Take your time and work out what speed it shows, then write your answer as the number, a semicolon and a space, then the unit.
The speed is 172.5; km/h
